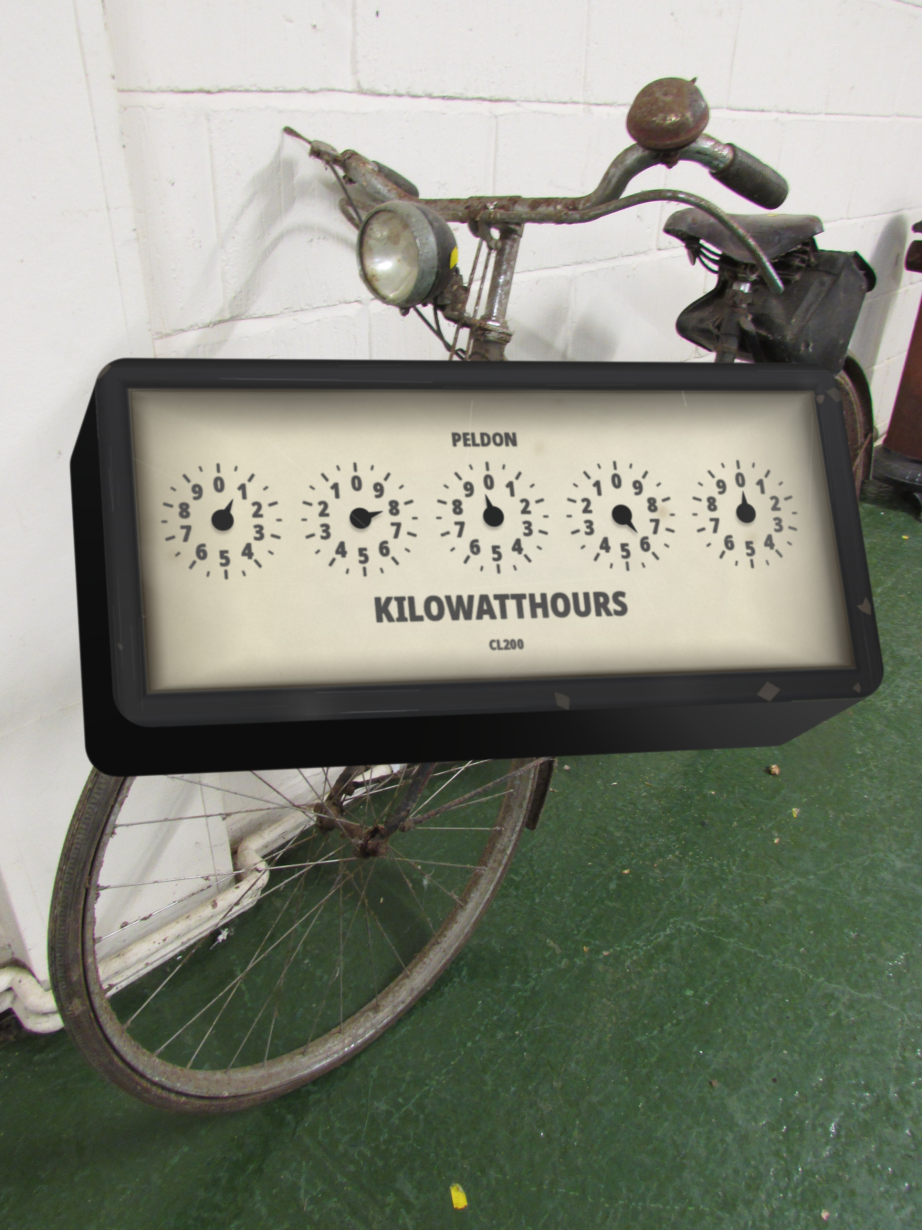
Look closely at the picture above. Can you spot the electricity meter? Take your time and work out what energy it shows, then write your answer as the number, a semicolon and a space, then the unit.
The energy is 7960; kWh
